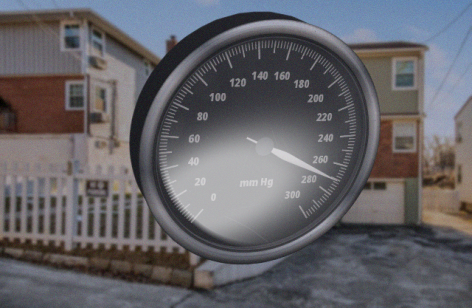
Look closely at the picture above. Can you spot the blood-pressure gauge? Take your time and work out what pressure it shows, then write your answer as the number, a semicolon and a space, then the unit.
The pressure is 270; mmHg
